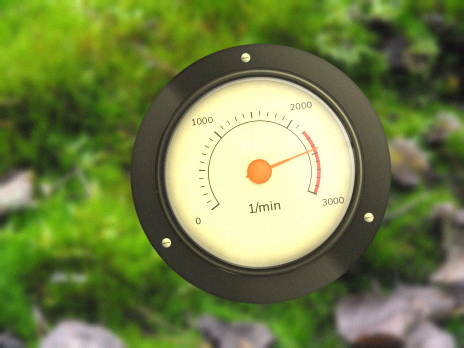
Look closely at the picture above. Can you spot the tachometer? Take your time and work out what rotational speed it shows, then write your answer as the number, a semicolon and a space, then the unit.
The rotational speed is 2450; rpm
